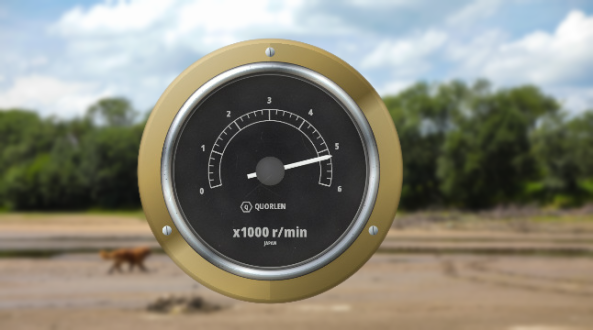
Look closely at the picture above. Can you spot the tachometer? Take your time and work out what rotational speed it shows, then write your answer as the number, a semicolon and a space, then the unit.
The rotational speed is 5200; rpm
